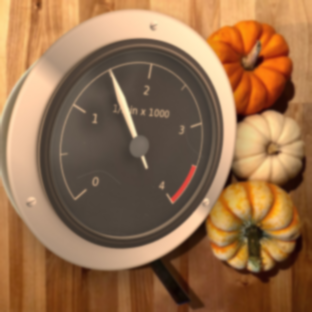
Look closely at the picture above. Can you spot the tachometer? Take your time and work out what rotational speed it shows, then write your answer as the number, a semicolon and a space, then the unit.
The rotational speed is 1500; rpm
